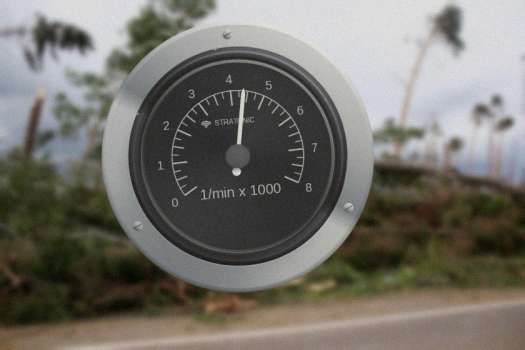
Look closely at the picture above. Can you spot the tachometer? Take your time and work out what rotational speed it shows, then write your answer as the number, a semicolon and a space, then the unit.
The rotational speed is 4375; rpm
